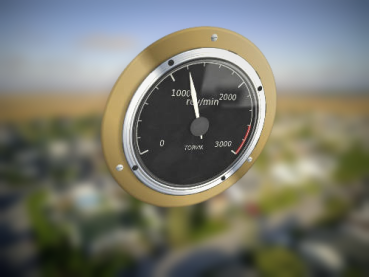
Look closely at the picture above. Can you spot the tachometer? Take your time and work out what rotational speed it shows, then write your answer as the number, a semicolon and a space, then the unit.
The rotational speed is 1200; rpm
